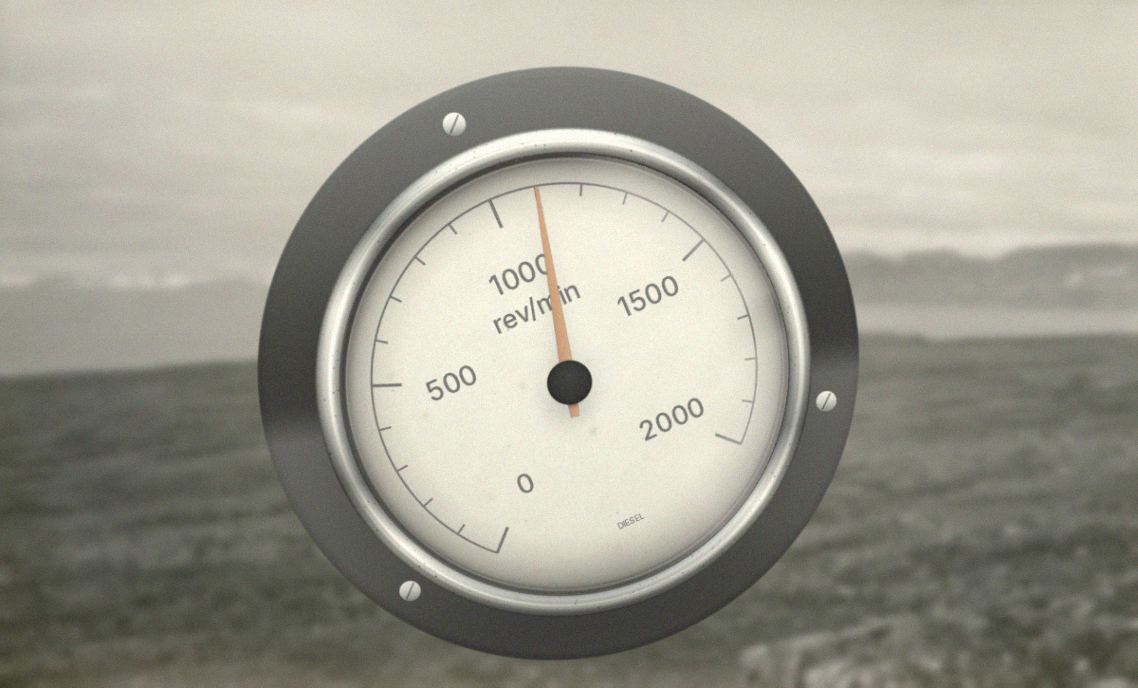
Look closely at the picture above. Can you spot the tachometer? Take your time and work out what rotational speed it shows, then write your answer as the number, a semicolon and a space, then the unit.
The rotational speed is 1100; rpm
